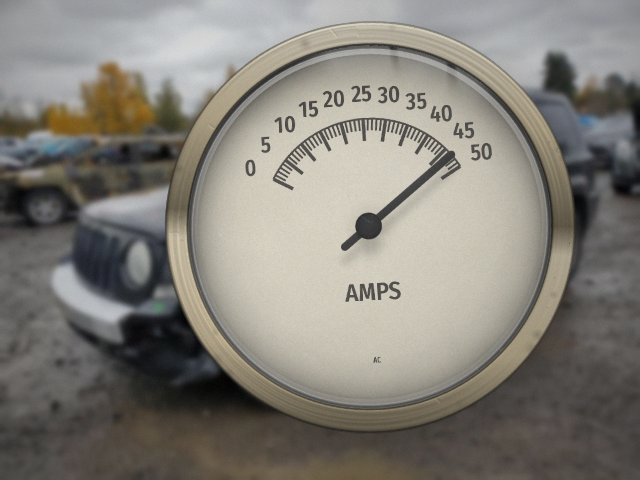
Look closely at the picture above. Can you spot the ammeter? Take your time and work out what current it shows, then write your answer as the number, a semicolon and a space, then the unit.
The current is 47; A
